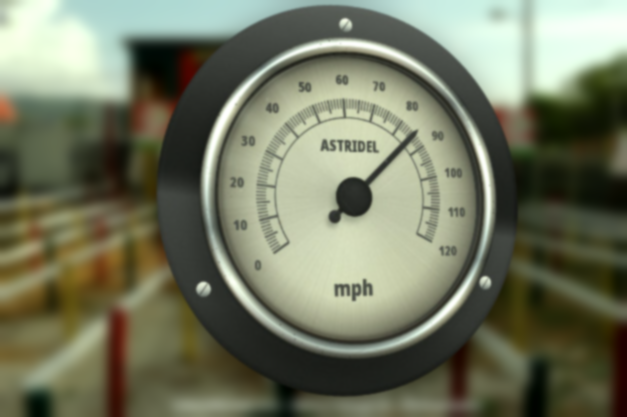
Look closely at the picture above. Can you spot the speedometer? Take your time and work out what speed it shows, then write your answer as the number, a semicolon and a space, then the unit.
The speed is 85; mph
